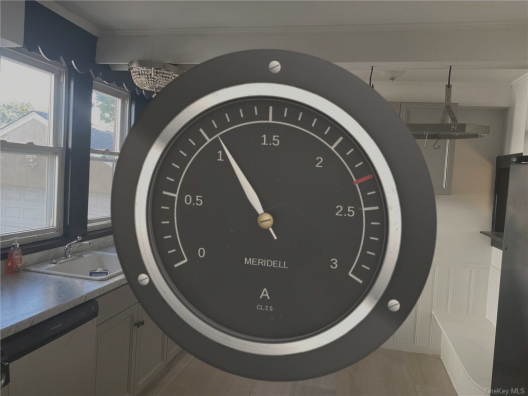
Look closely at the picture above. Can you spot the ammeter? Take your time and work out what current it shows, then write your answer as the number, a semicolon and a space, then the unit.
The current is 1.1; A
